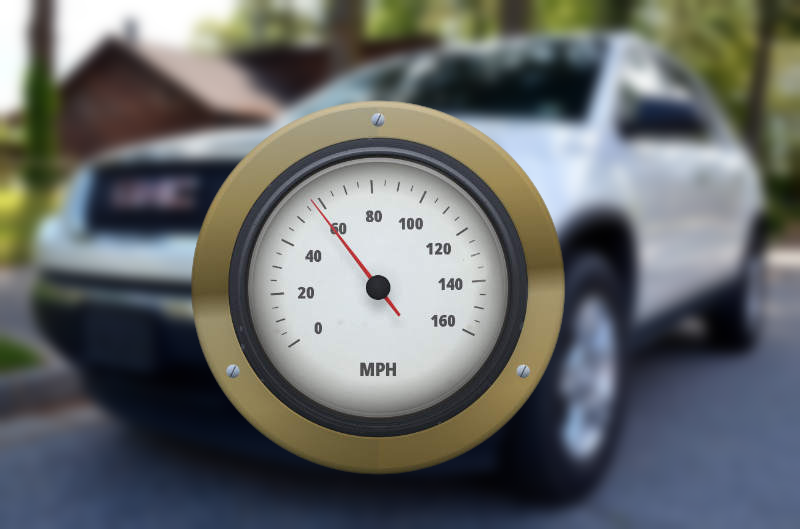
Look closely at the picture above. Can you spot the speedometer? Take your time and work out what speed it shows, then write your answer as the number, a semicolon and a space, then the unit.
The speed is 57.5; mph
